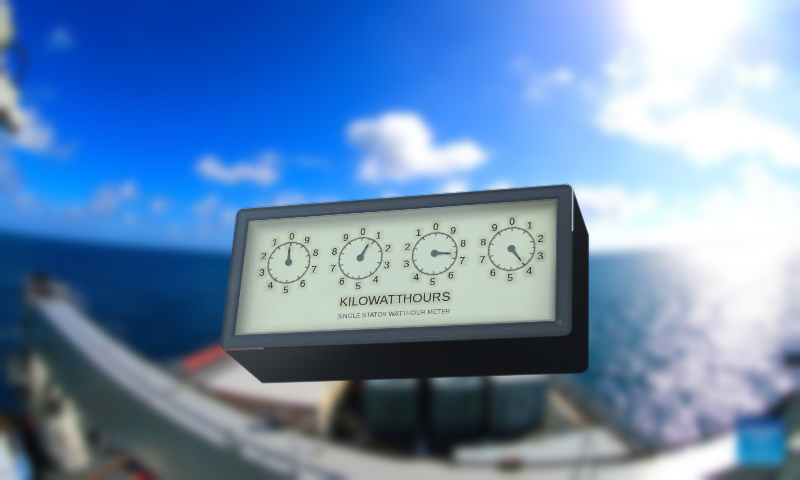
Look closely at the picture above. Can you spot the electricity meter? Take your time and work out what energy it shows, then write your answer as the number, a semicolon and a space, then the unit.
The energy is 74; kWh
